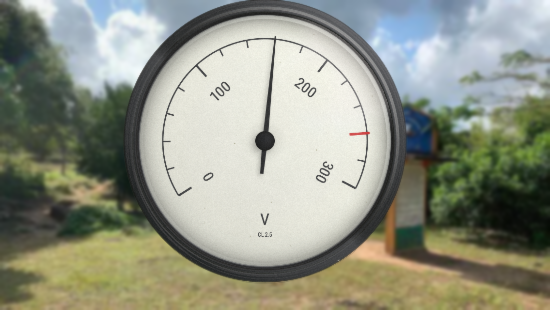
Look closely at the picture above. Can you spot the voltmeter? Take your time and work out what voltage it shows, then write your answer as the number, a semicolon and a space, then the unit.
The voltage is 160; V
